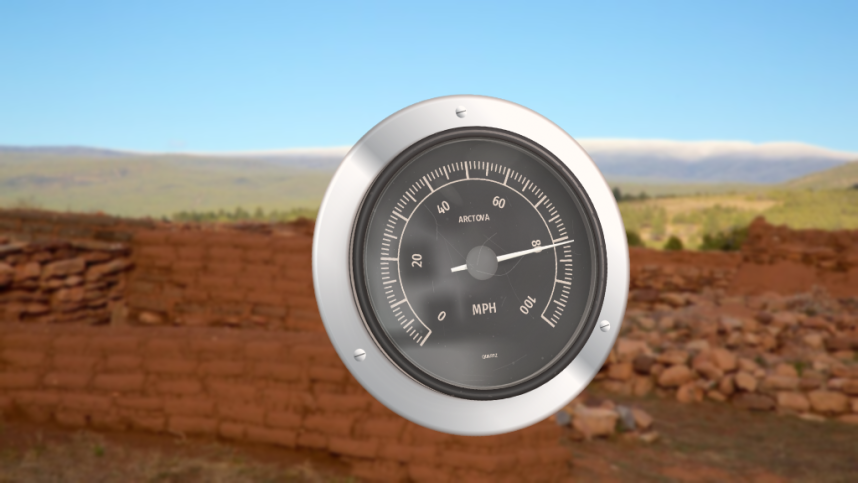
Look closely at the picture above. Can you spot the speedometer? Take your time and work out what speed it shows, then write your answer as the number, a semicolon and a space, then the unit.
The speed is 81; mph
